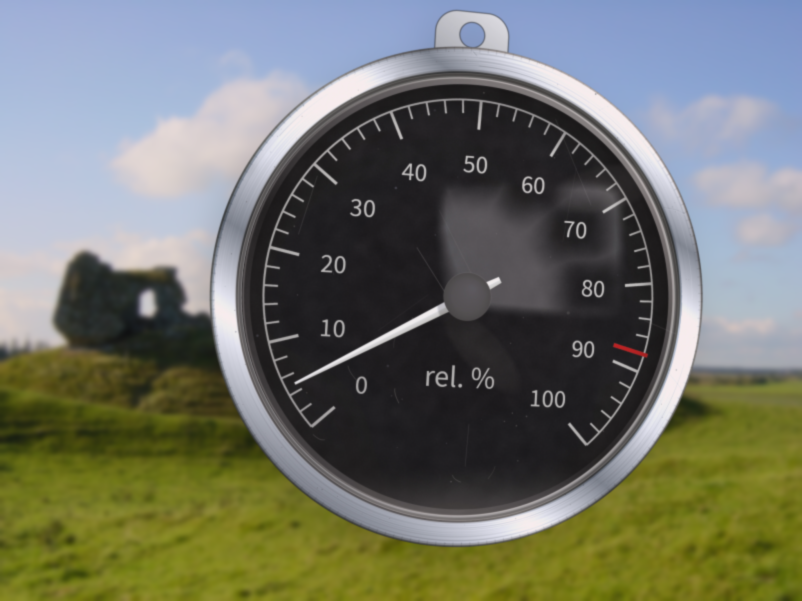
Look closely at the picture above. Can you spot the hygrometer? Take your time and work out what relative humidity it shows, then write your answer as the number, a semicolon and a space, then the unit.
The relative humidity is 5; %
